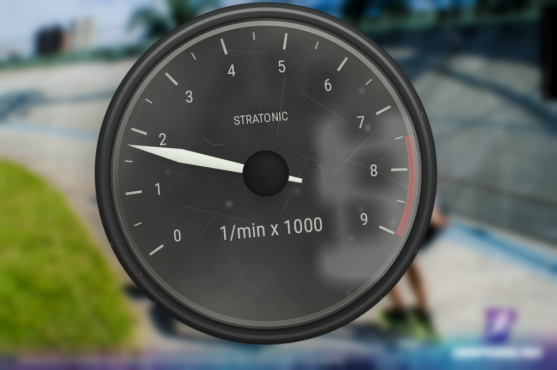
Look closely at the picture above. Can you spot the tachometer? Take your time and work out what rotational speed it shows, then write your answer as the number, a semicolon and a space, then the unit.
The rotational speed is 1750; rpm
